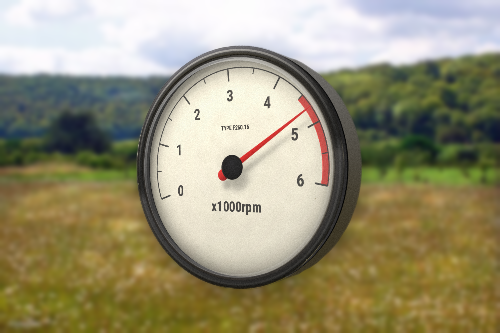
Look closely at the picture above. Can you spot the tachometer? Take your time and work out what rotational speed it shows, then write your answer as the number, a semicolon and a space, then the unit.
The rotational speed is 4750; rpm
